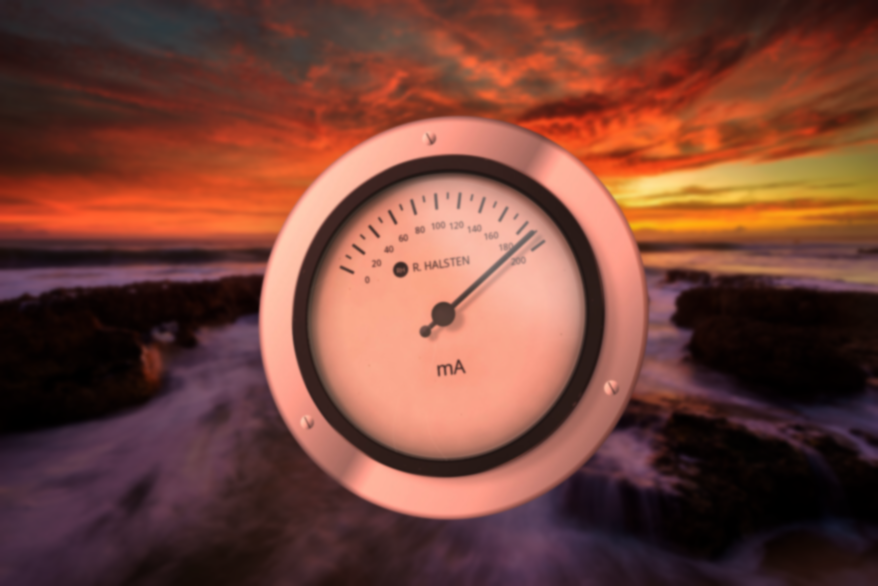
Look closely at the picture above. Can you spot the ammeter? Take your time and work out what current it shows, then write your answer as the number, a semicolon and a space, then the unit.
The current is 190; mA
